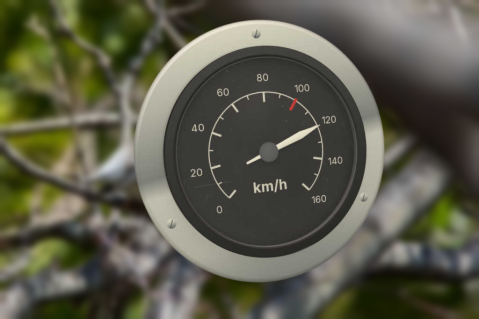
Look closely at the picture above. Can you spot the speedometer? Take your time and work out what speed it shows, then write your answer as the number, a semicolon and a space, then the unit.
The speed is 120; km/h
